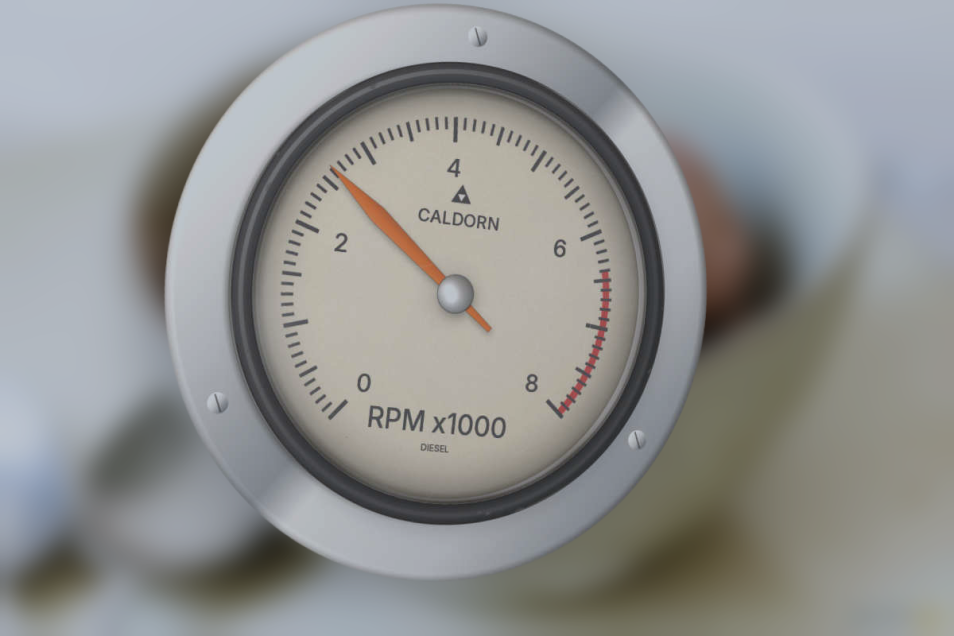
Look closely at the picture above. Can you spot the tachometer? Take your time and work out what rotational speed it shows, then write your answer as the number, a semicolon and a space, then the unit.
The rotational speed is 2600; rpm
